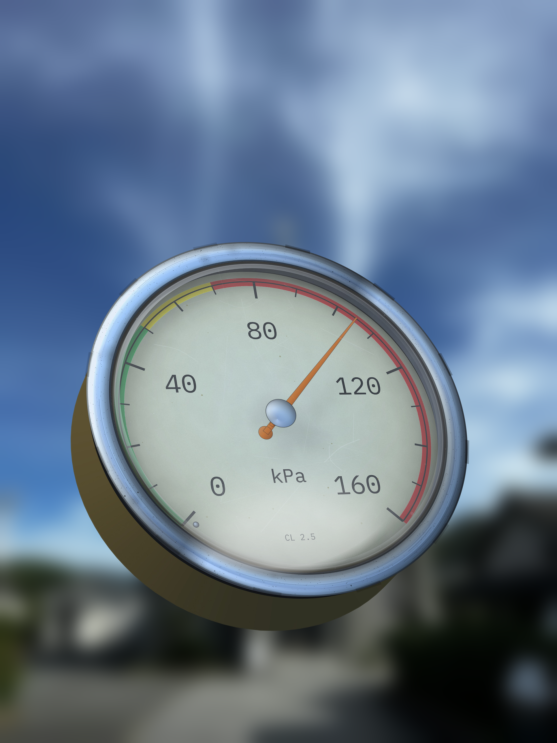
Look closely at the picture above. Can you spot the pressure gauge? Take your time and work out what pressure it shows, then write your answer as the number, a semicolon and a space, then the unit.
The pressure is 105; kPa
